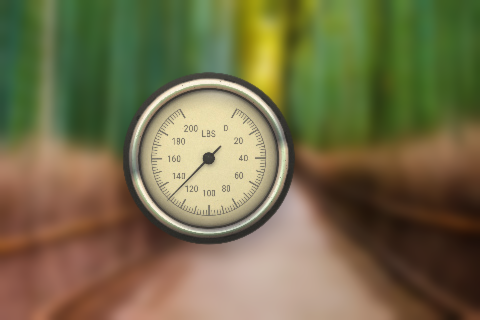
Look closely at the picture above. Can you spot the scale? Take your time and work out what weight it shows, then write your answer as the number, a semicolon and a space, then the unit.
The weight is 130; lb
